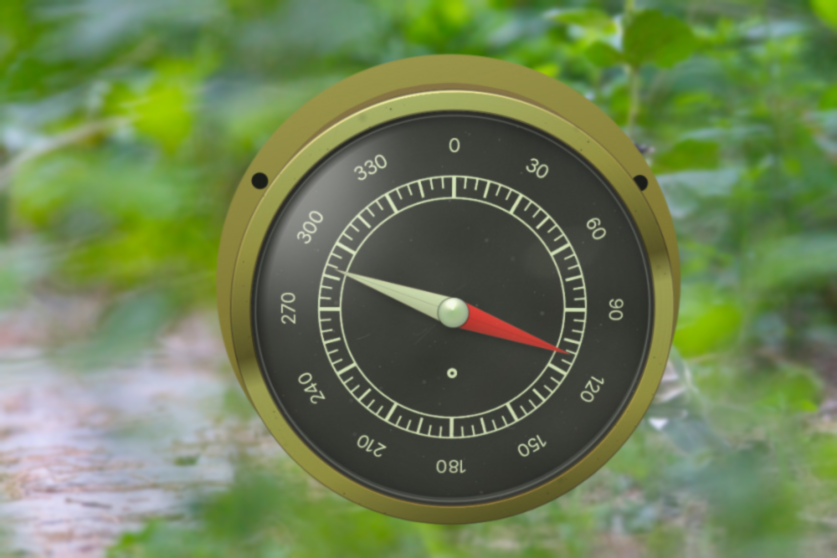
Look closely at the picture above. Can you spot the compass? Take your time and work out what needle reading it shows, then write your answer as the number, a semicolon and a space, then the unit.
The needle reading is 110; °
